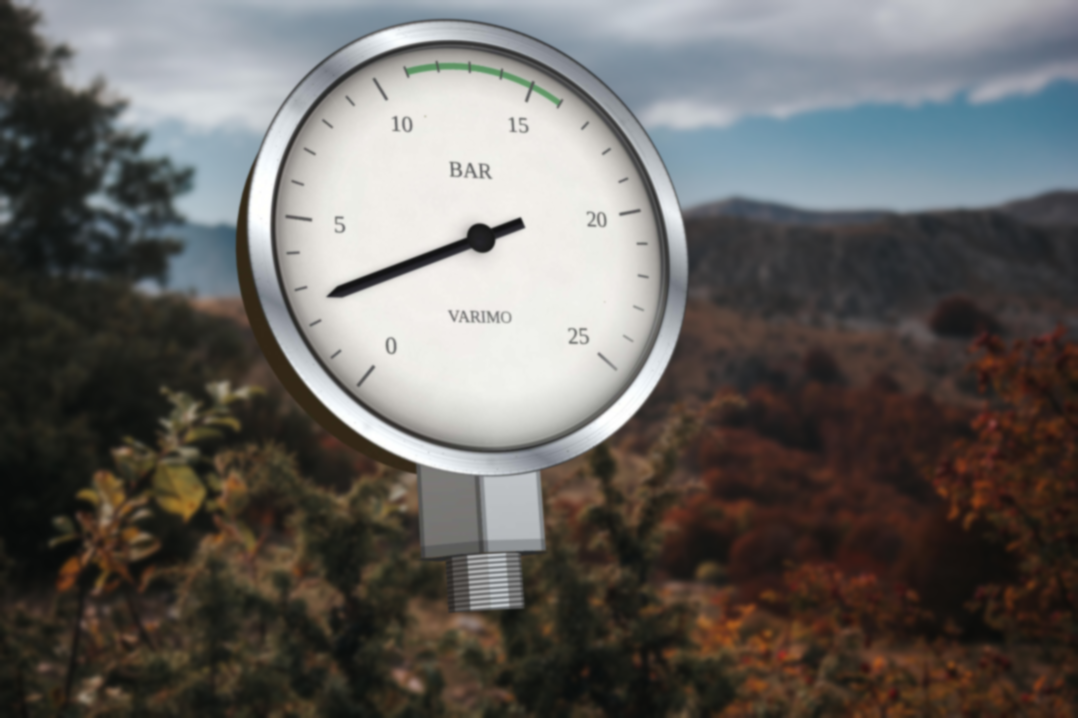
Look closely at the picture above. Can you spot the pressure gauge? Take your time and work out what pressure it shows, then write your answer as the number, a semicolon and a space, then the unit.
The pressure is 2.5; bar
